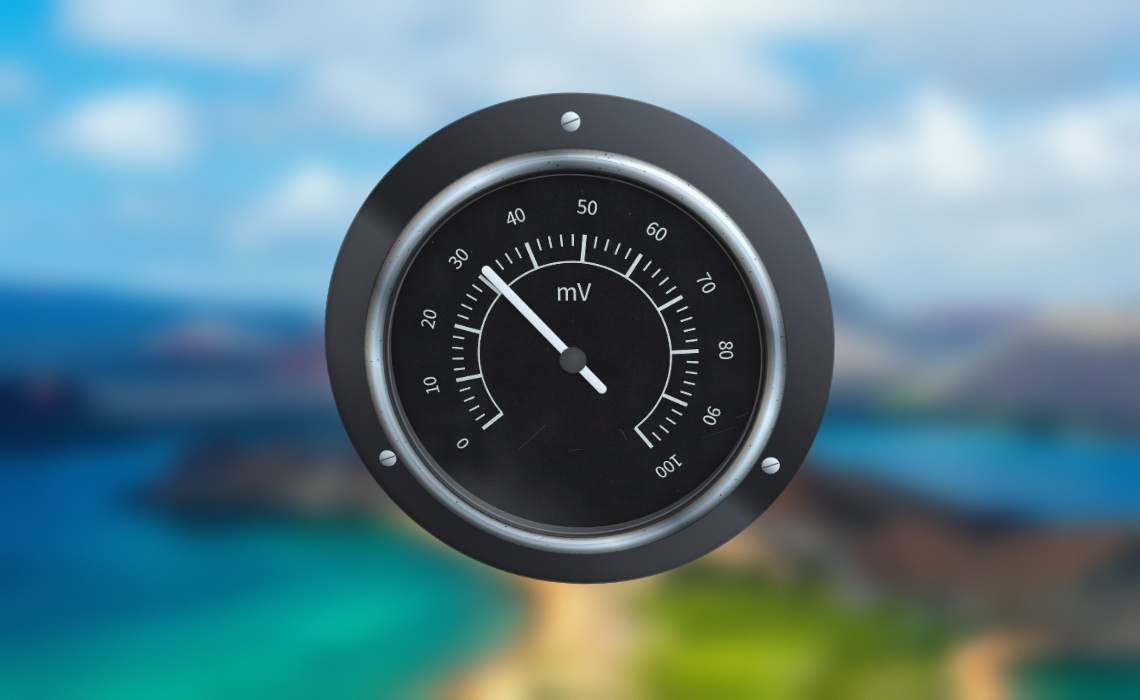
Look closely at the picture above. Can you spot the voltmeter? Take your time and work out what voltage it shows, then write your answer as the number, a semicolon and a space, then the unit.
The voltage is 32; mV
